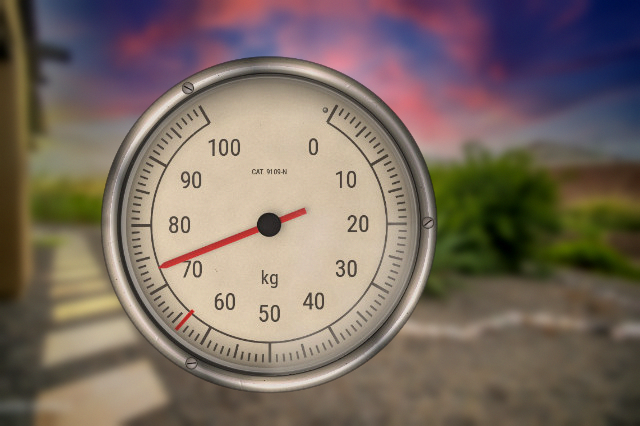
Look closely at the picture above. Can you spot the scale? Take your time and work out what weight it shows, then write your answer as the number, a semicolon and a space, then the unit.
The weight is 73; kg
